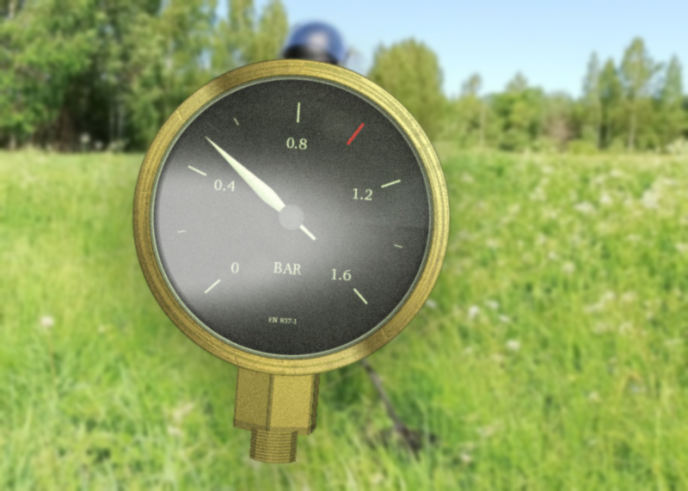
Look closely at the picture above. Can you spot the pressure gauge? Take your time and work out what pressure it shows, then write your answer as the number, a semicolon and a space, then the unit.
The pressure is 0.5; bar
